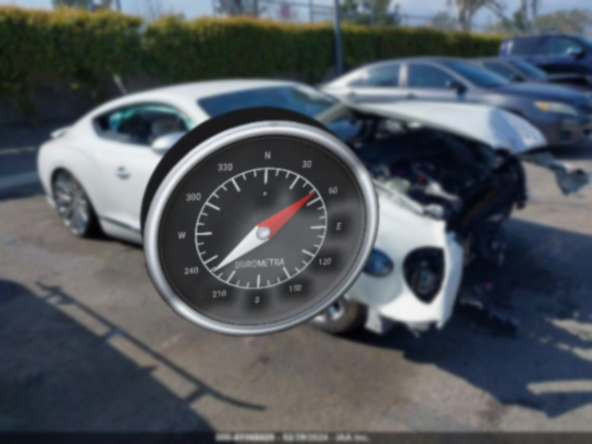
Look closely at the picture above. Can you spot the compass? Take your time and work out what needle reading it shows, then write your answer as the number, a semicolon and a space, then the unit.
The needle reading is 50; °
